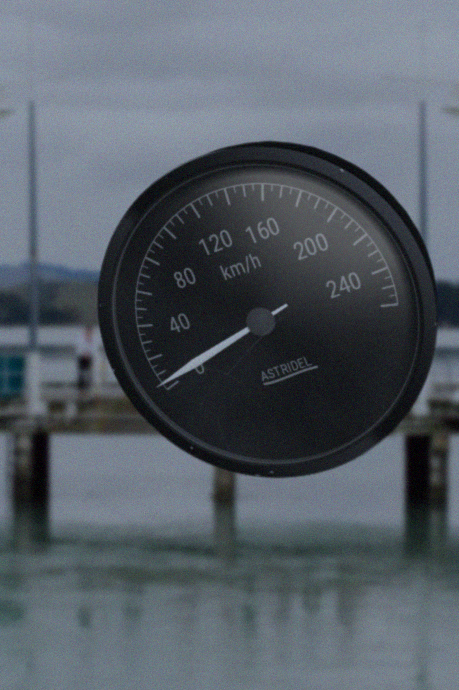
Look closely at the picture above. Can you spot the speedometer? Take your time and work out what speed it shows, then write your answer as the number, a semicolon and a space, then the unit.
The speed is 5; km/h
